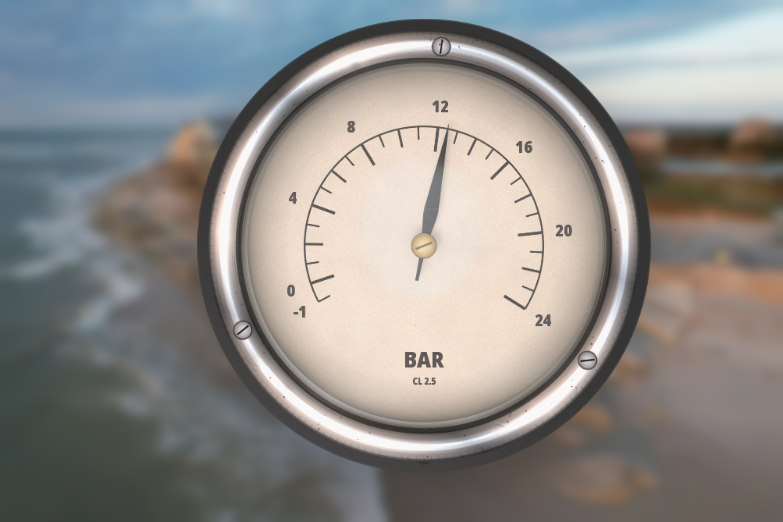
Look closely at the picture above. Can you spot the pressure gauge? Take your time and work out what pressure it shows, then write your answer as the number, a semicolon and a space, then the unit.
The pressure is 12.5; bar
